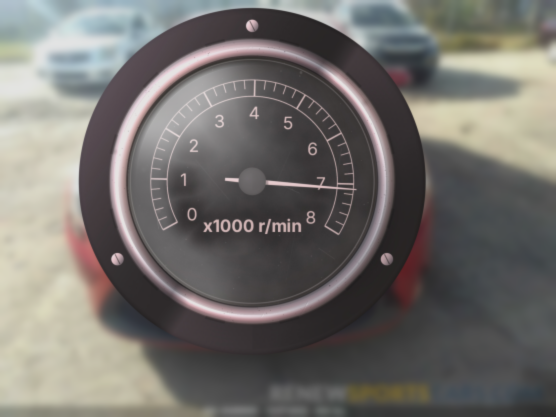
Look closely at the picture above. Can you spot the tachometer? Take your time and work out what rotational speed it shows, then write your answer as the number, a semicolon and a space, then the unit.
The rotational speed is 7100; rpm
